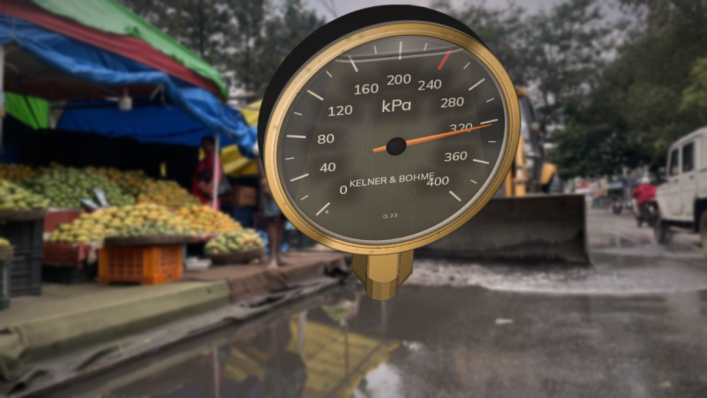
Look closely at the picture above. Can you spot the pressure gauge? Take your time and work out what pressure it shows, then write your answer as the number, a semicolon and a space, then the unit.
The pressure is 320; kPa
